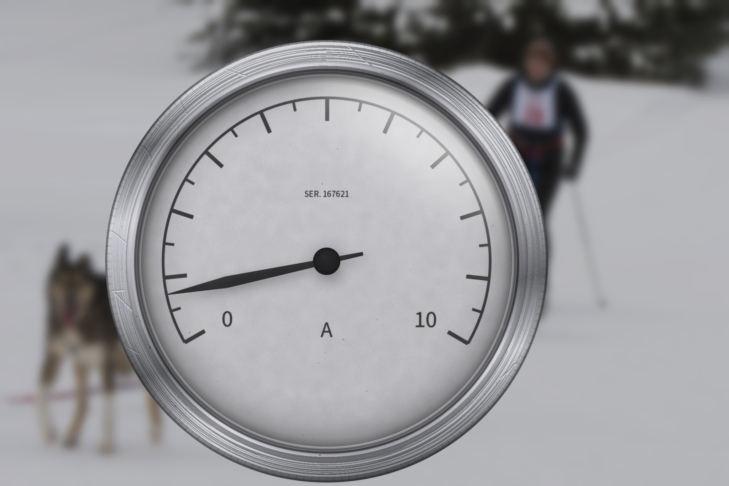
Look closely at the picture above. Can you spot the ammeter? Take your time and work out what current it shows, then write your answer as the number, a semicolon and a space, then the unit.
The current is 0.75; A
